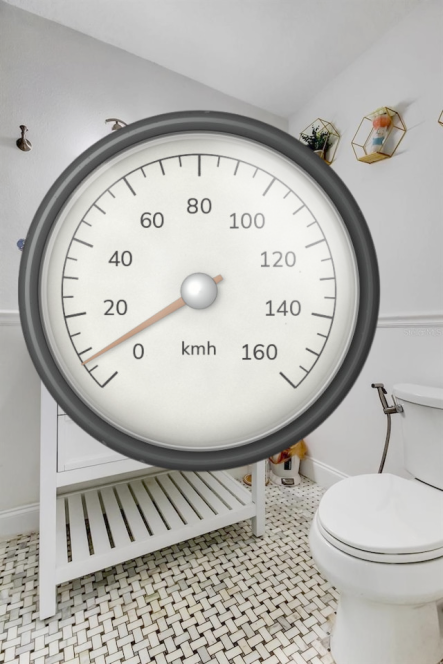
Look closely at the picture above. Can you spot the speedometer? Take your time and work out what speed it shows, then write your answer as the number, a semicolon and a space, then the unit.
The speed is 7.5; km/h
